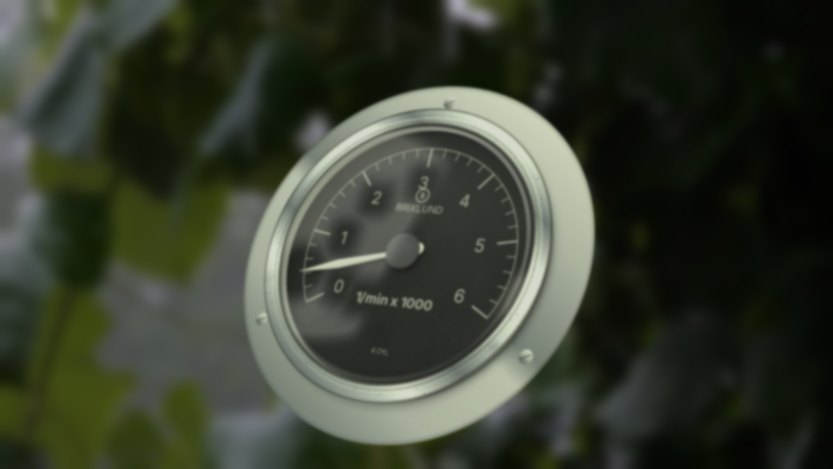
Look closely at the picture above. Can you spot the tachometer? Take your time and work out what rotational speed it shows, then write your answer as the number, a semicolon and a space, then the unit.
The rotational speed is 400; rpm
